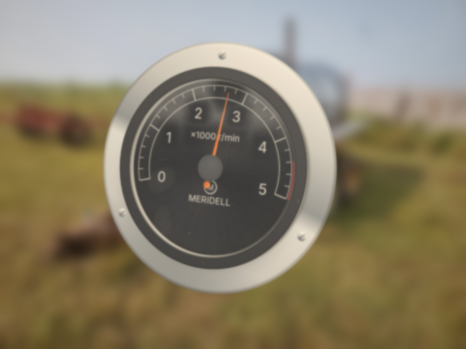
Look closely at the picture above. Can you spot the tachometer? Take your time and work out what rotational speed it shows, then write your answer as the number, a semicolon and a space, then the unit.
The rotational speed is 2700; rpm
